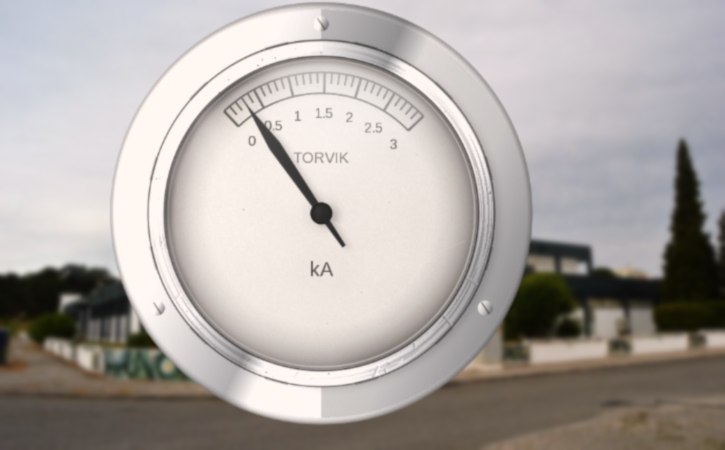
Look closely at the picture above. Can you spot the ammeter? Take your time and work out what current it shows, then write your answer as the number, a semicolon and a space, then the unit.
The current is 0.3; kA
